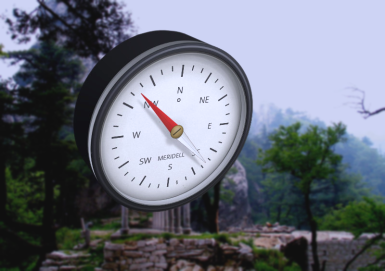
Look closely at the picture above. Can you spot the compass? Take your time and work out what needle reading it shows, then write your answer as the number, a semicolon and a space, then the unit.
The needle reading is 315; °
